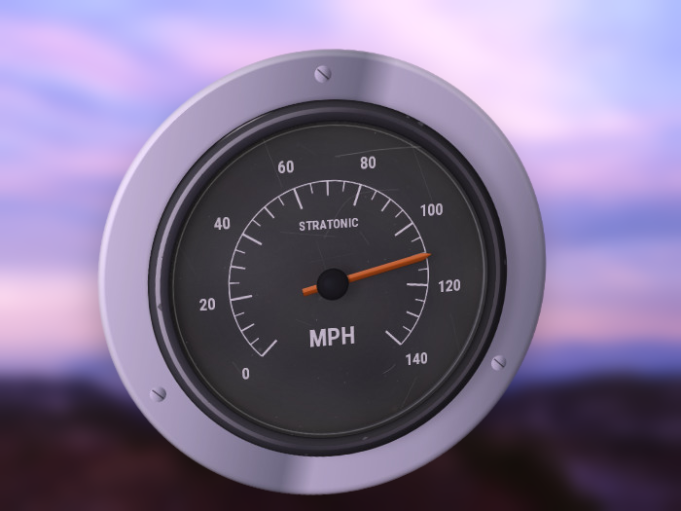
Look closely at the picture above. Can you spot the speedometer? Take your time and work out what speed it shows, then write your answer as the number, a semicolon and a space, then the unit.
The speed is 110; mph
